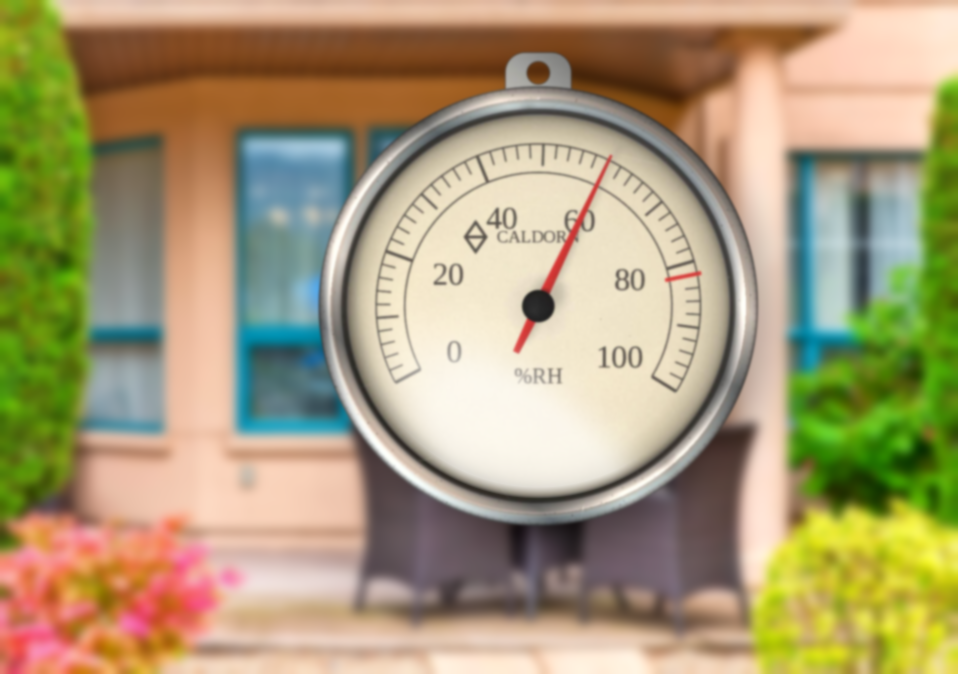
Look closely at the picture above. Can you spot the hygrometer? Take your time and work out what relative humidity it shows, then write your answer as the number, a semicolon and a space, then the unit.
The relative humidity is 60; %
